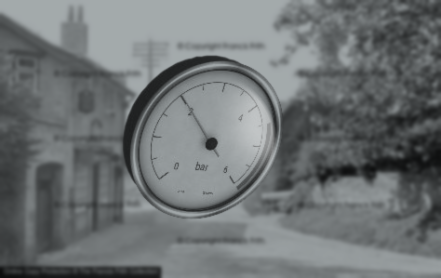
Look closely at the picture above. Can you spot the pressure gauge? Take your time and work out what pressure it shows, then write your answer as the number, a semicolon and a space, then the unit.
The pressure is 2; bar
